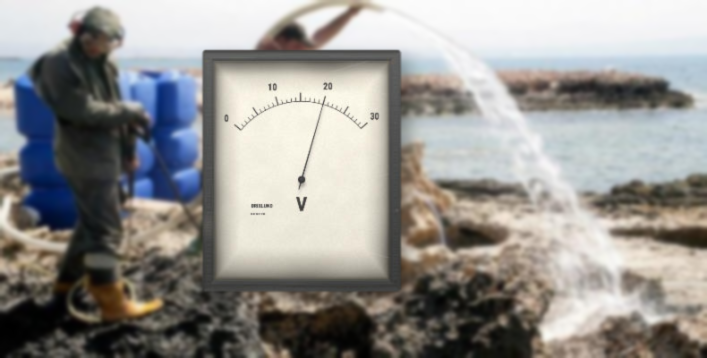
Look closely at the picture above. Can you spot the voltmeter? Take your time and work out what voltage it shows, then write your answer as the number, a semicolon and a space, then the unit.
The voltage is 20; V
